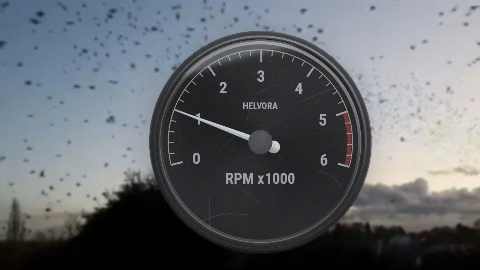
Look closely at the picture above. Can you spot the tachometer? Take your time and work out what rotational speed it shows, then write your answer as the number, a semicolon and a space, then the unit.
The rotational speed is 1000; rpm
